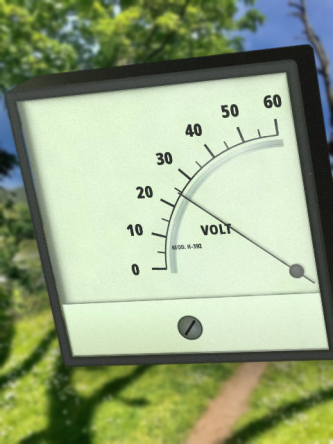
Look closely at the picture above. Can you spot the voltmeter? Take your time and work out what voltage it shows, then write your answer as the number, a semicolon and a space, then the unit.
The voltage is 25; V
